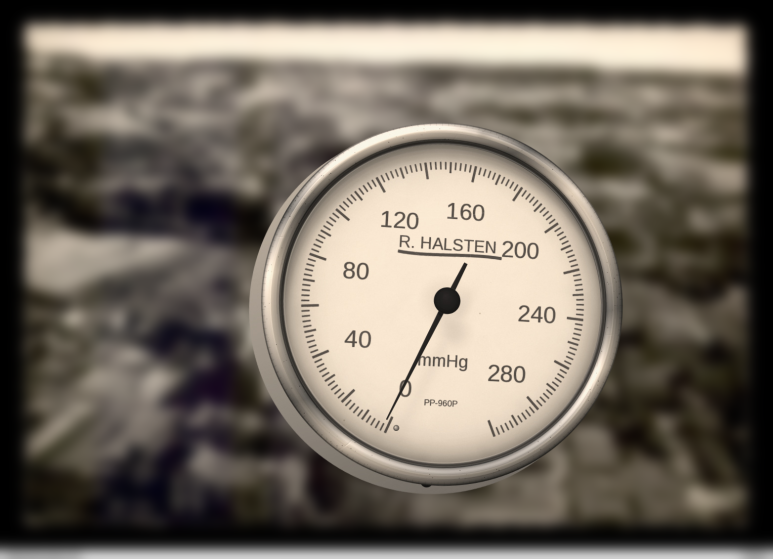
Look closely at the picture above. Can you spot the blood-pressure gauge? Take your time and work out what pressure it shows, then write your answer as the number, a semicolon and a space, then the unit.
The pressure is 2; mmHg
